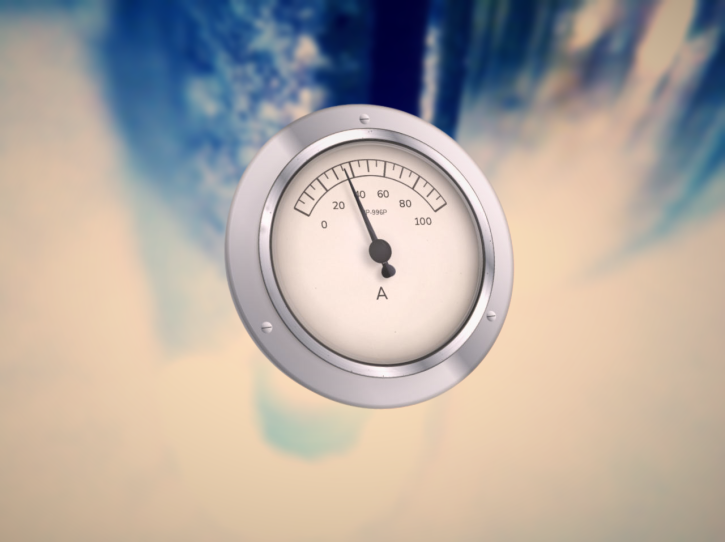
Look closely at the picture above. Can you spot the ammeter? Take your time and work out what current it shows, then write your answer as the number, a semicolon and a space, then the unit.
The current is 35; A
